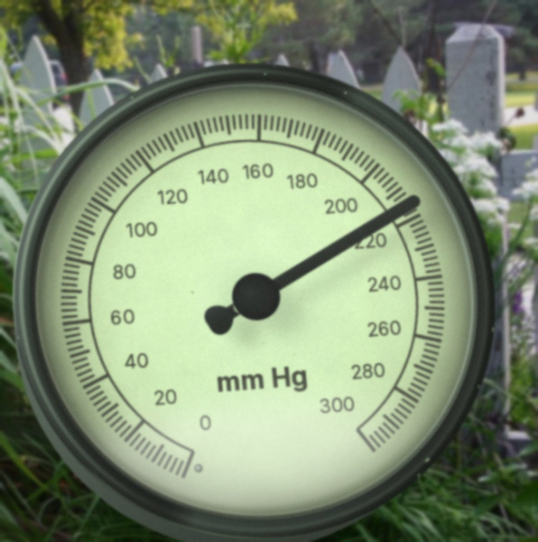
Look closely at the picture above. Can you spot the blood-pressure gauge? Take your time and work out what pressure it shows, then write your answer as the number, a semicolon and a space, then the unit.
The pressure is 216; mmHg
